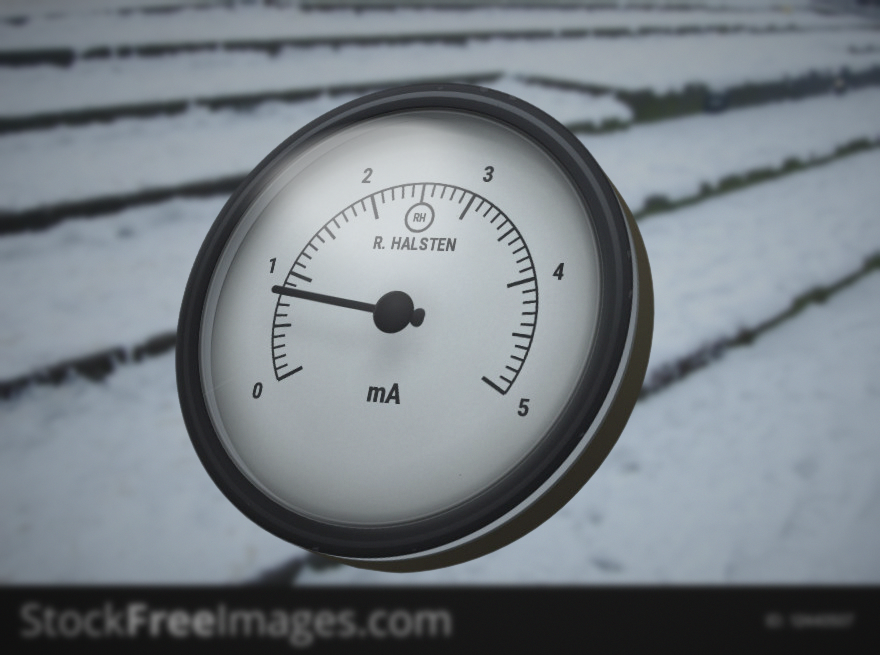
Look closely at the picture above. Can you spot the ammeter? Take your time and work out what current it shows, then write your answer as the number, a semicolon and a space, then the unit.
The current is 0.8; mA
